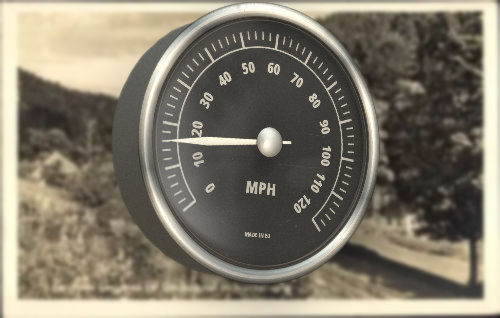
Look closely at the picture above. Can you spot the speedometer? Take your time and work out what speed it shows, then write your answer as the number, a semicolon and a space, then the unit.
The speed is 16; mph
